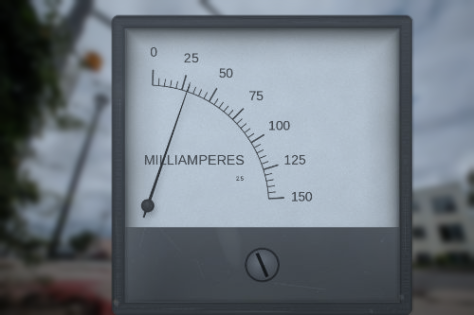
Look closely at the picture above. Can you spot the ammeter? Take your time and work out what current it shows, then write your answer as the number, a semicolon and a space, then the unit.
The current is 30; mA
